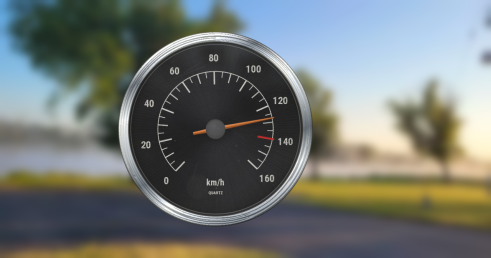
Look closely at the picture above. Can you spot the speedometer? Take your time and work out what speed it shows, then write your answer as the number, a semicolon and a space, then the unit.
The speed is 127.5; km/h
